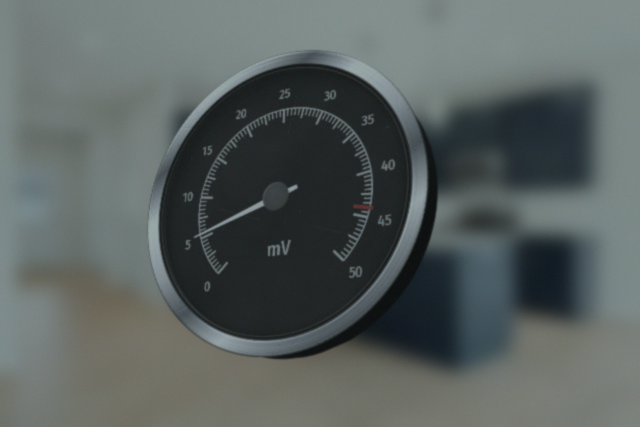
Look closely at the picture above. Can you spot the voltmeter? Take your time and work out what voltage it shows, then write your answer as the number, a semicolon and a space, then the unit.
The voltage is 5; mV
